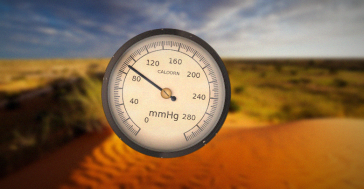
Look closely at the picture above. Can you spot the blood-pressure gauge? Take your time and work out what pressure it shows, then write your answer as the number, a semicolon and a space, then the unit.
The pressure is 90; mmHg
